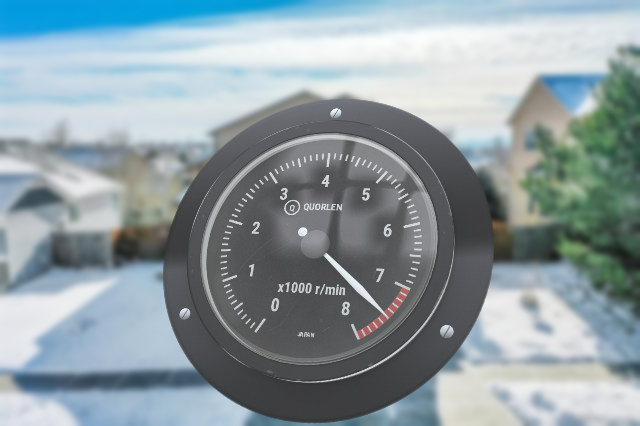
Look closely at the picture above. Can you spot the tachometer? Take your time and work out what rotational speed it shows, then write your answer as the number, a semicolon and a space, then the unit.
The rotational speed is 7500; rpm
